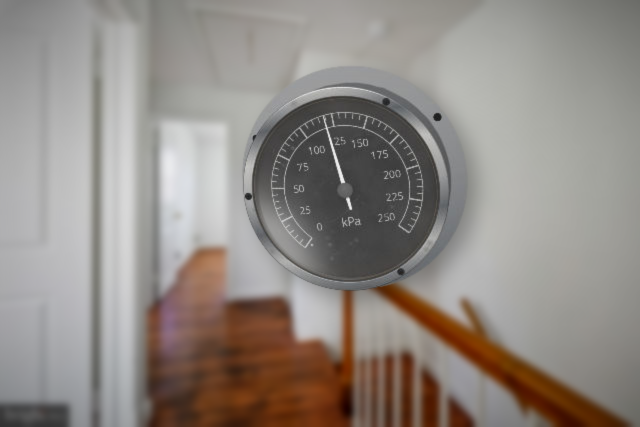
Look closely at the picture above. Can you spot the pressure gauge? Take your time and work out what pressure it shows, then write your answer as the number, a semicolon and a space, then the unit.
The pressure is 120; kPa
